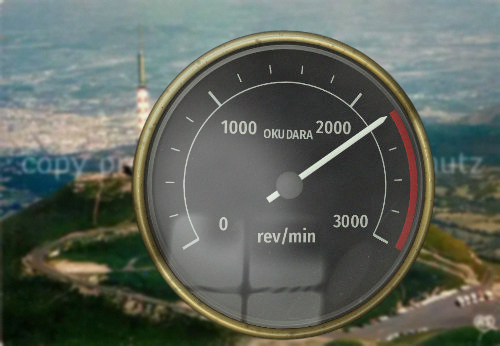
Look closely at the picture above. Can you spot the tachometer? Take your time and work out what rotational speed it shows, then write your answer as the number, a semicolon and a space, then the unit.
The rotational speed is 2200; rpm
